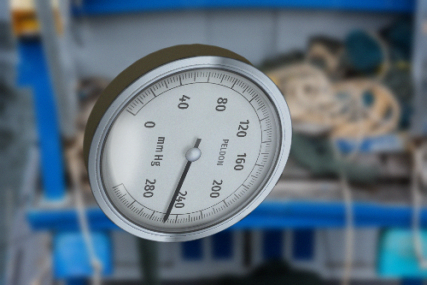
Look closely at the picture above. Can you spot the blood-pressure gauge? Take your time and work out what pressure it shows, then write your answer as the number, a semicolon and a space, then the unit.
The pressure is 250; mmHg
